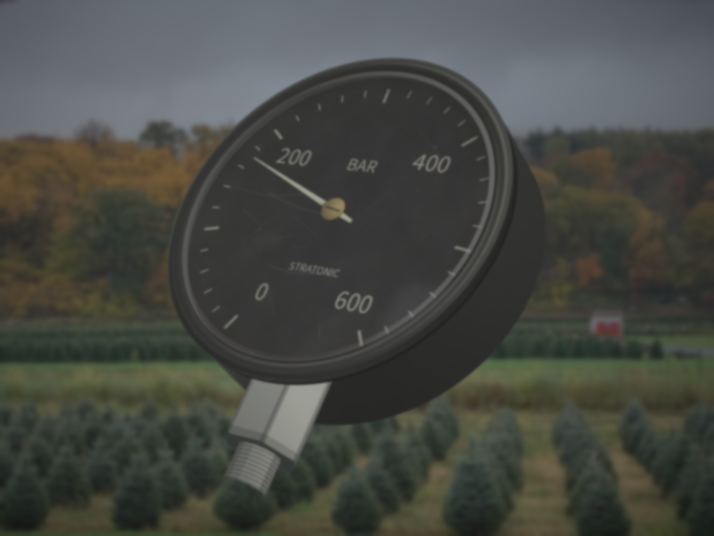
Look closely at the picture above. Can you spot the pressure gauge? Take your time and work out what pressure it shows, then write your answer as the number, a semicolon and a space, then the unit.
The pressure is 170; bar
